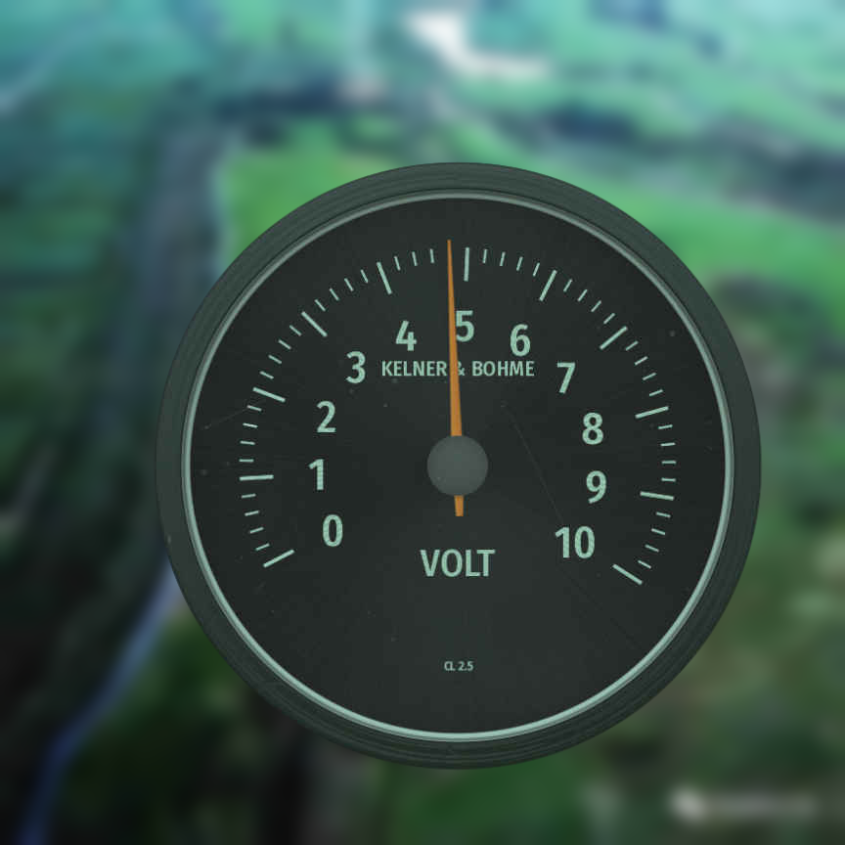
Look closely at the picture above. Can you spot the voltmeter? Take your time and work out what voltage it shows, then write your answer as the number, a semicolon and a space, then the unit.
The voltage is 4.8; V
